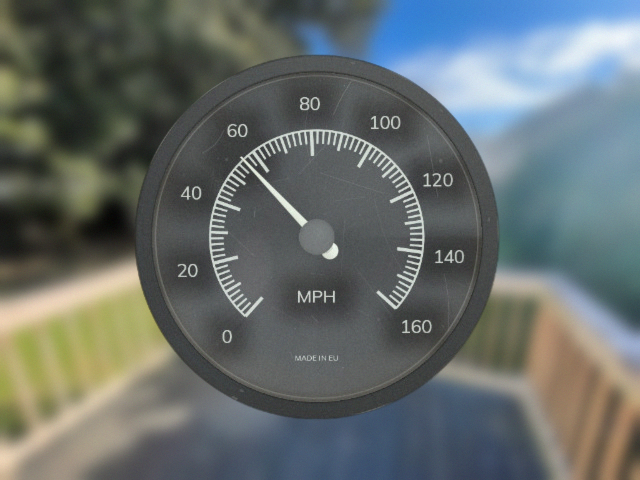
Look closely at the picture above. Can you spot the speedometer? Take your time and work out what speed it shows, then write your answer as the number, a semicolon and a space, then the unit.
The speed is 56; mph
